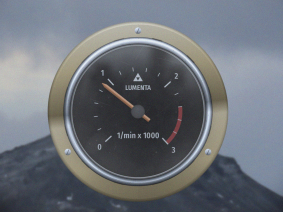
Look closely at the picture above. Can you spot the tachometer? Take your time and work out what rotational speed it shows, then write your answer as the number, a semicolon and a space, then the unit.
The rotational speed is 900; rpm
